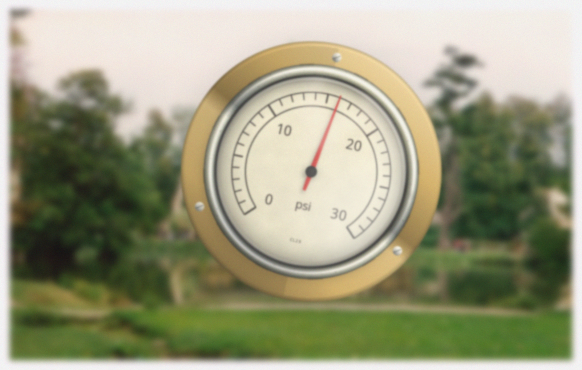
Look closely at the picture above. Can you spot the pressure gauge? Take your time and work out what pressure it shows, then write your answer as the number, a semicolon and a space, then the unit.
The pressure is 16; psi
